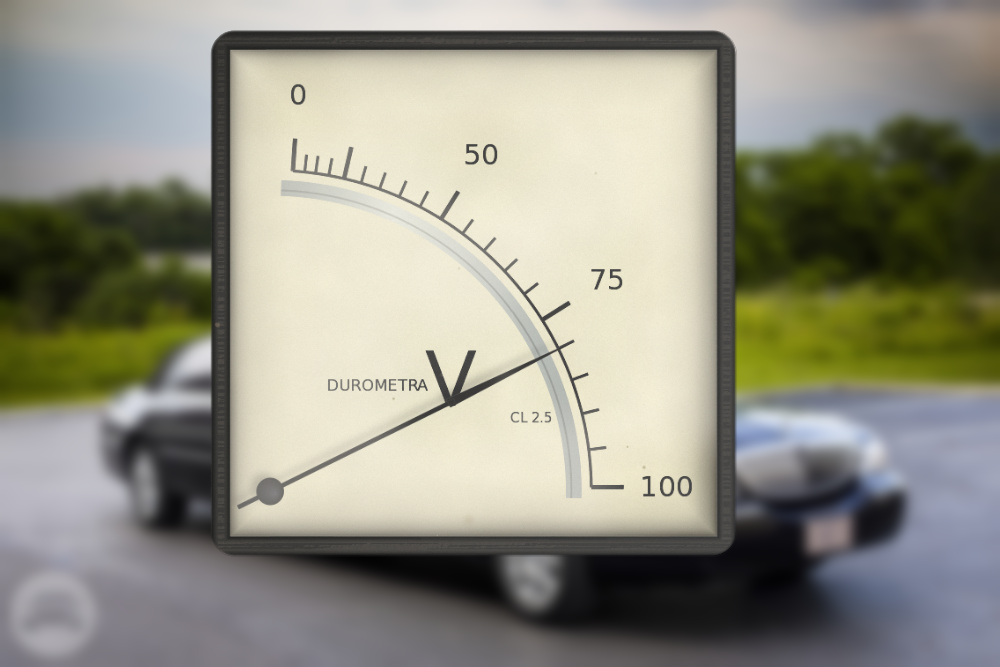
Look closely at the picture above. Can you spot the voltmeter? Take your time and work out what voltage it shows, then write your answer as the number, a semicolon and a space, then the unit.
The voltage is 80; V
